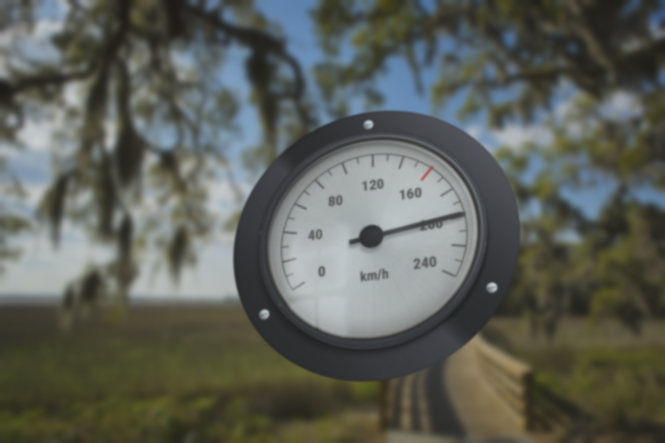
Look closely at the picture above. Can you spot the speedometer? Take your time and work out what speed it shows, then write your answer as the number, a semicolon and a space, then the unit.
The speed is 200; km/h
